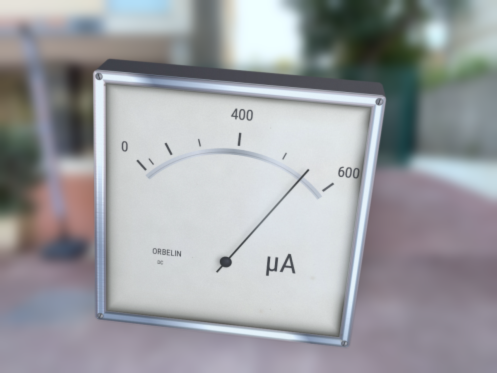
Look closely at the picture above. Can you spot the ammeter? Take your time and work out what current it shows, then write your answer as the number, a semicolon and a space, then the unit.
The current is 550; µA
